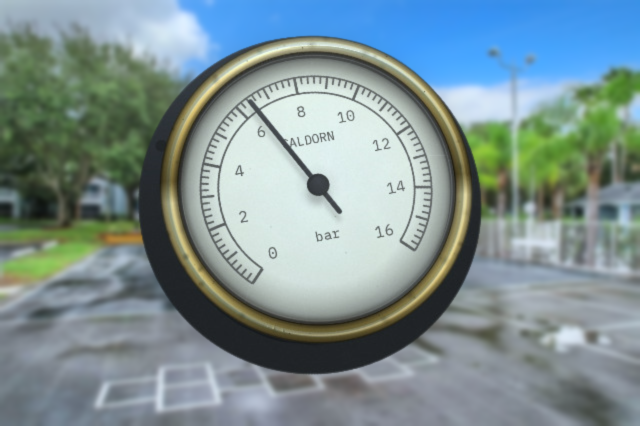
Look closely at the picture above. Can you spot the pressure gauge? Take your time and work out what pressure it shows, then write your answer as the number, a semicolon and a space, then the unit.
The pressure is 6.4; bar
